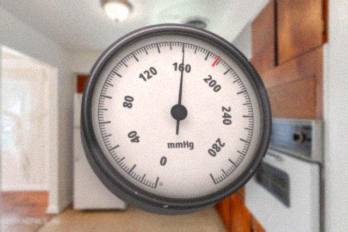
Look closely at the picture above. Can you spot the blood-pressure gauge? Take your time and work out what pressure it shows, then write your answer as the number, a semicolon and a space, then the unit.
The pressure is 160; mmHg
